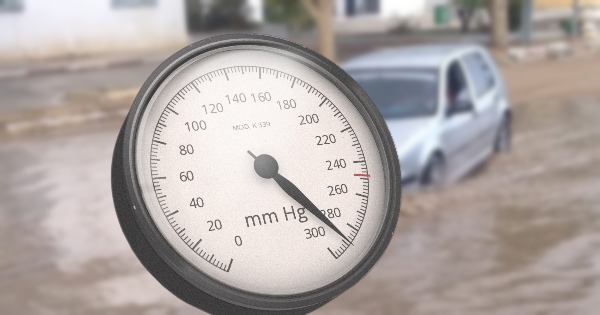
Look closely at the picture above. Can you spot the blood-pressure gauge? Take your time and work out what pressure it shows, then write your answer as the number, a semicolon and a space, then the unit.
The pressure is 290; mmHg
